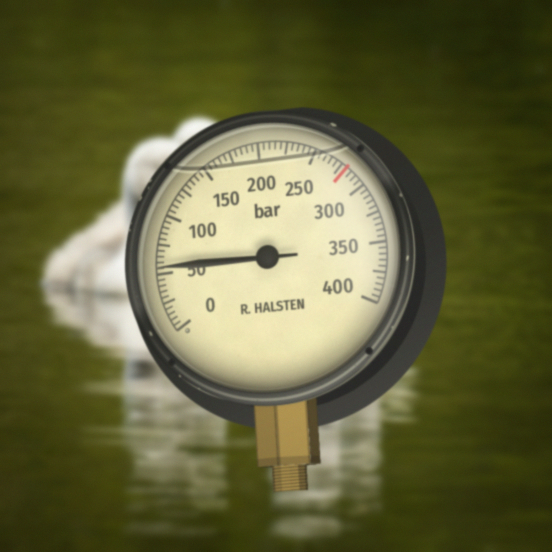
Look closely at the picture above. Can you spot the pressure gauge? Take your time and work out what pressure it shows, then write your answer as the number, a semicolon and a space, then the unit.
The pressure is 55; bar
